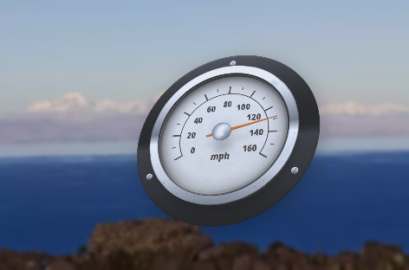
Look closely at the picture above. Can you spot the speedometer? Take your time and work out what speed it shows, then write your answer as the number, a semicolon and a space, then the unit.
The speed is 130; mph
